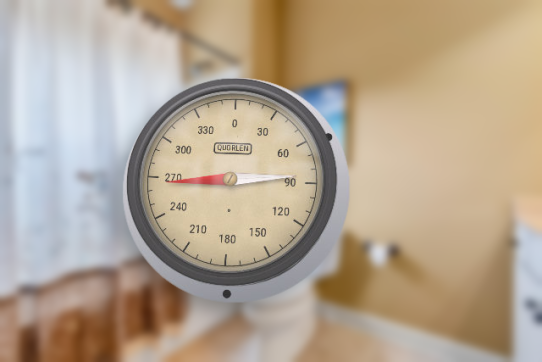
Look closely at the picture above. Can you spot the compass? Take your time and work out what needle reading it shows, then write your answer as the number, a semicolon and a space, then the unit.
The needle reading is 265; °
